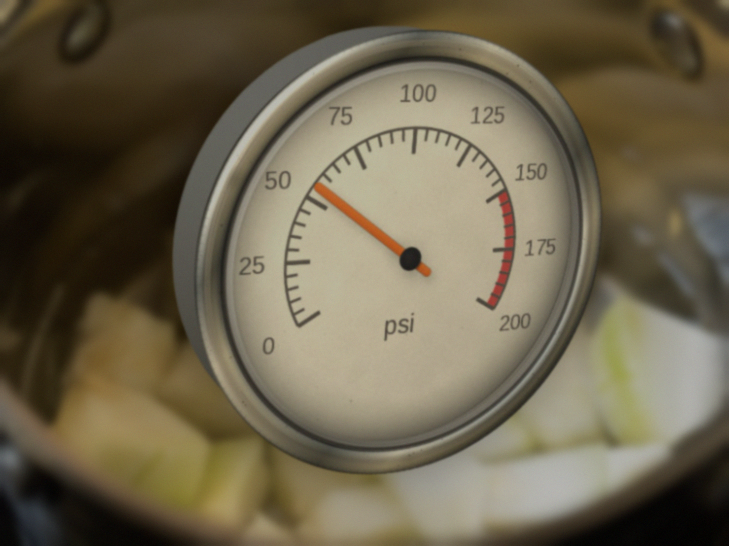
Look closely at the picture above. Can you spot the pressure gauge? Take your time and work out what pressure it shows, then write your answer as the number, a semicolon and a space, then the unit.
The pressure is 55; psi
